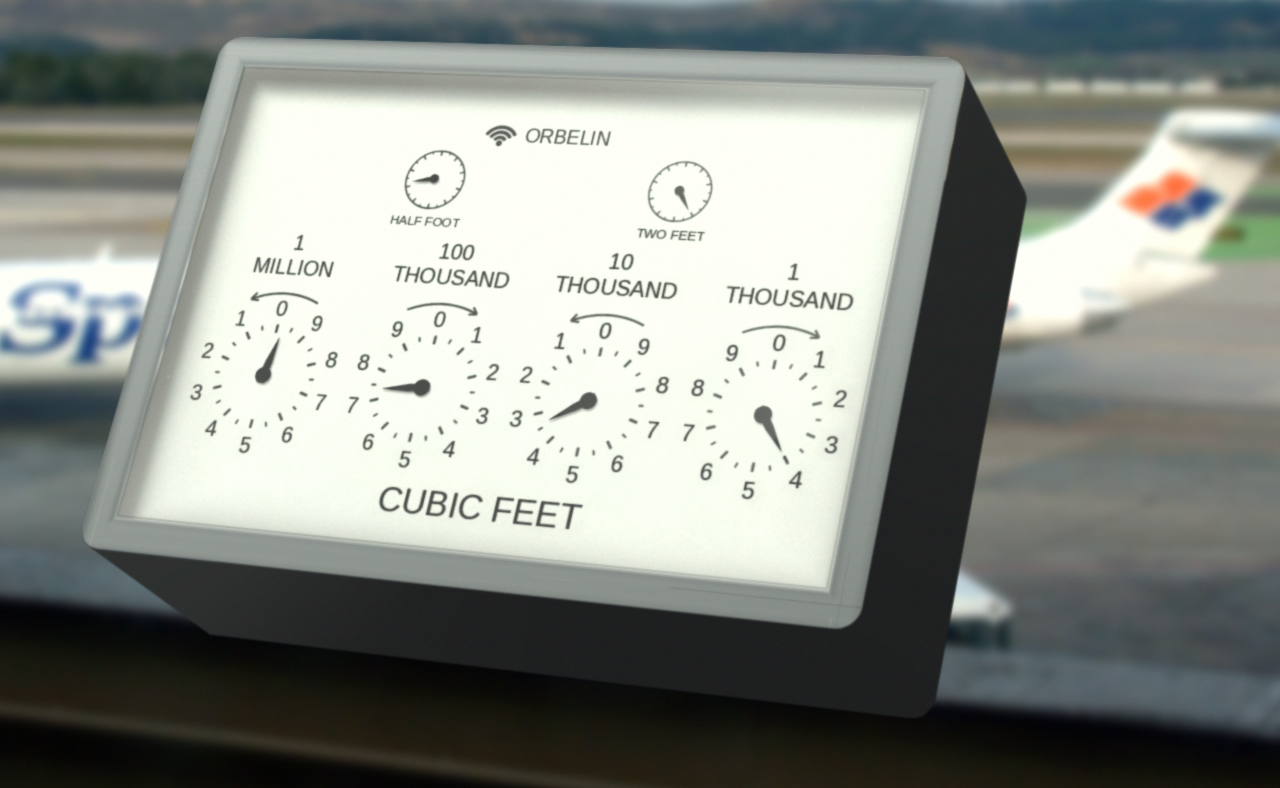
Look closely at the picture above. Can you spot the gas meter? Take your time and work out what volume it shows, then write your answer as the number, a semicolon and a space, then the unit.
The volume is 973400; ft³
